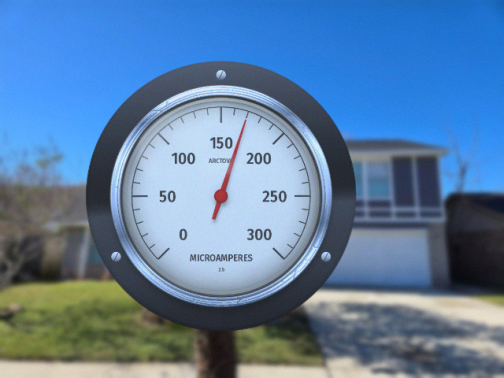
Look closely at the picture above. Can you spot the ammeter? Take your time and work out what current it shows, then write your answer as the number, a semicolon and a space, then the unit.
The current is 170; µA
